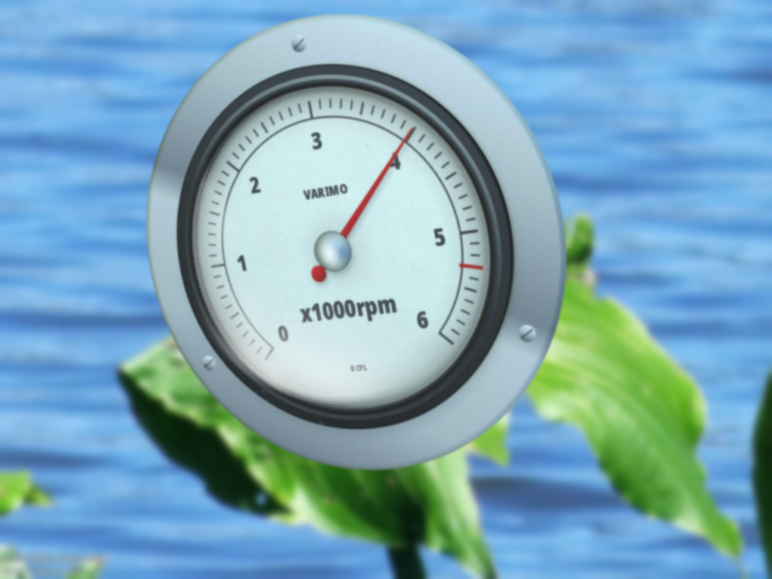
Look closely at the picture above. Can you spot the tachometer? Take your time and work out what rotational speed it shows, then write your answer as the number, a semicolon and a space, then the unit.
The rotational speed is 4000; rpm
